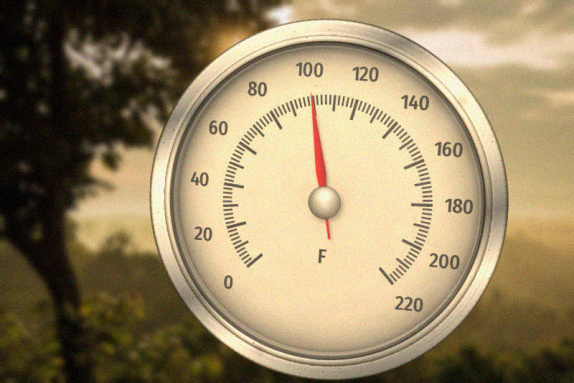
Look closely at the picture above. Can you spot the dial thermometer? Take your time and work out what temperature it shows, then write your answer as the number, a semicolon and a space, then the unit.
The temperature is 100; °F
